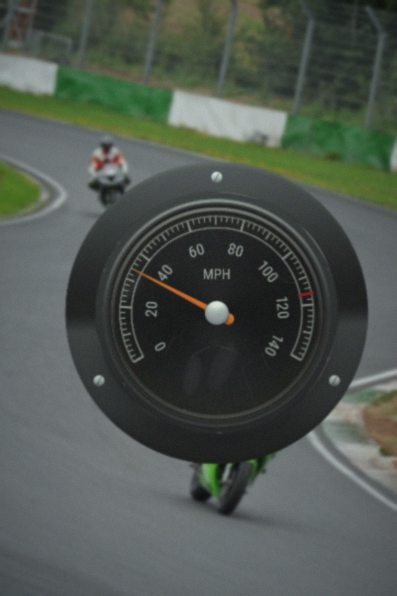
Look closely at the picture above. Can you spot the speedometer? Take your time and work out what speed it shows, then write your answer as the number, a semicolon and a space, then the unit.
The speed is 34; mph
